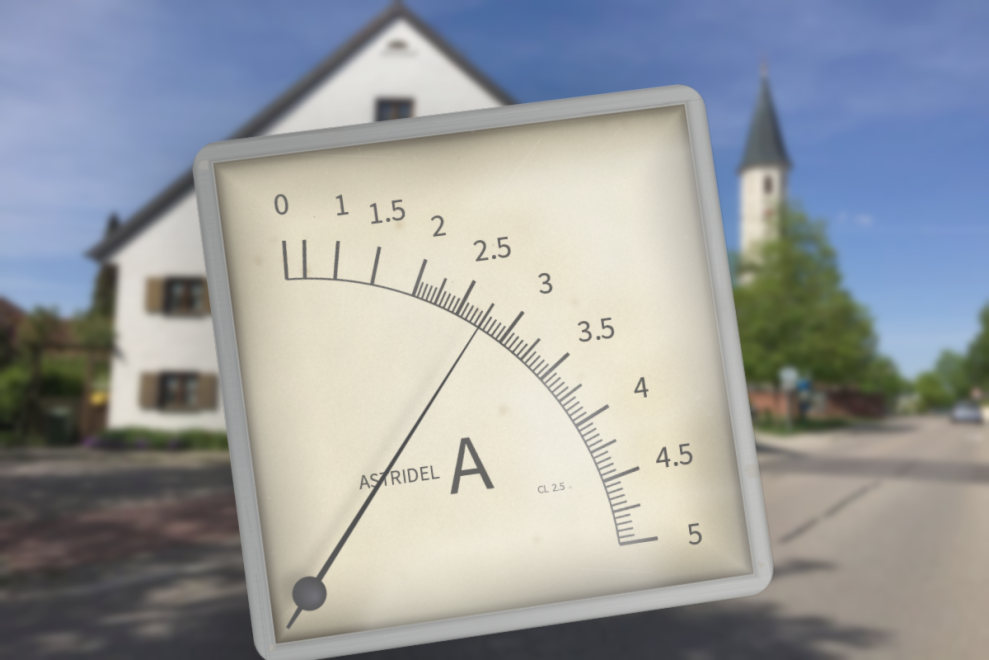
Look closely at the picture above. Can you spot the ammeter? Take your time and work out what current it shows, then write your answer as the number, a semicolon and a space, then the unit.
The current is 2.75; A
